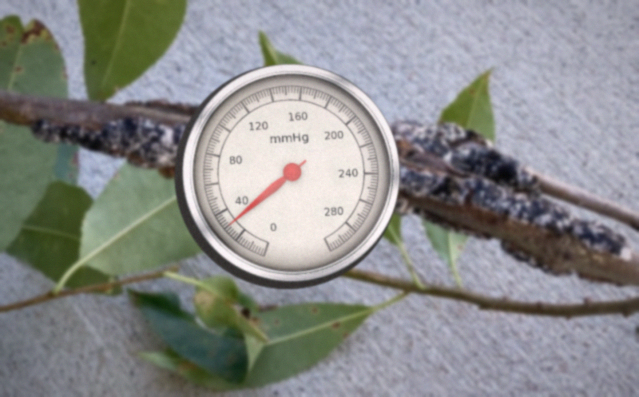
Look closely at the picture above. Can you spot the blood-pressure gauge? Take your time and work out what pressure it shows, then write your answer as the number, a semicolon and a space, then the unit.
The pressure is 30; mmHg
